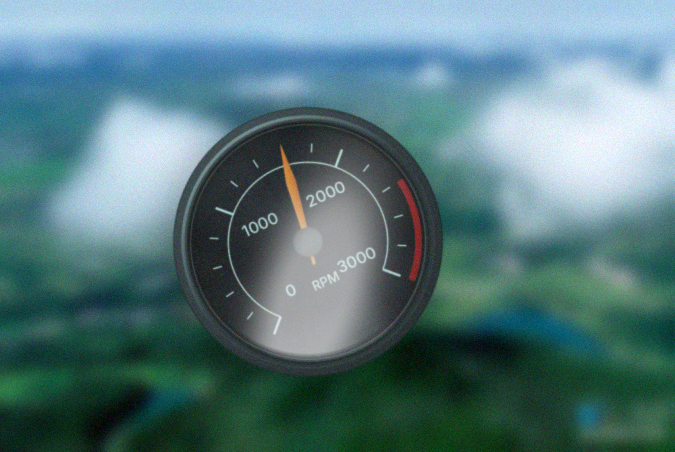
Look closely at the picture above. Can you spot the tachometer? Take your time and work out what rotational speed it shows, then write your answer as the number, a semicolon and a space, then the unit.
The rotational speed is 1600; rpm
